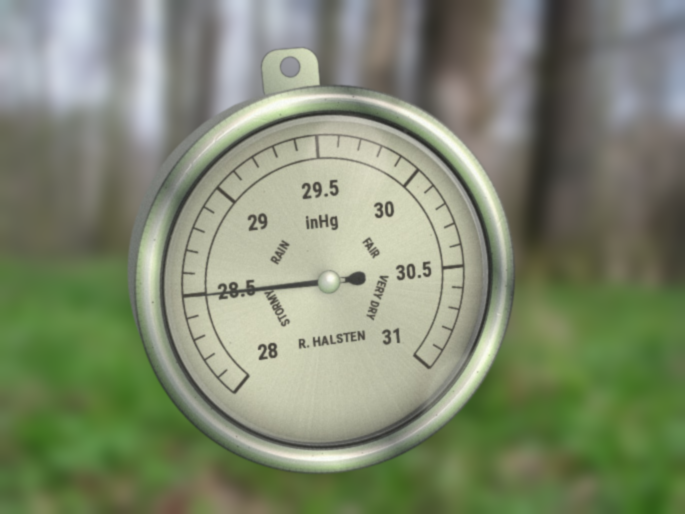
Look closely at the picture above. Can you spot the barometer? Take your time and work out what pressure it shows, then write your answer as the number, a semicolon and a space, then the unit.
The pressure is 28.5; inHg
